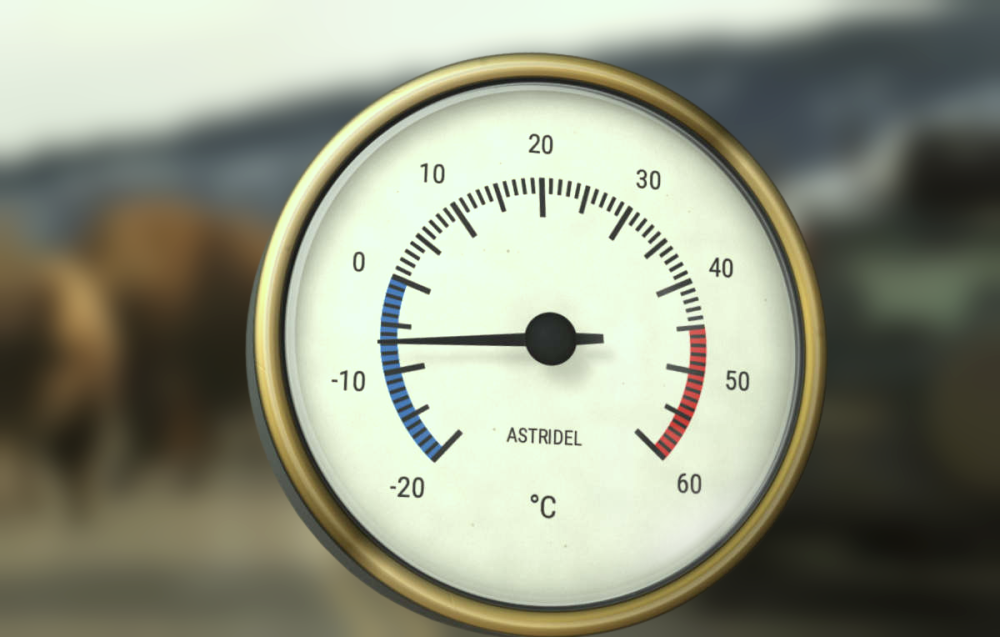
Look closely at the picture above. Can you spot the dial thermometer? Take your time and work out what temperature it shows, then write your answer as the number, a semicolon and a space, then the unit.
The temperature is -7; °C
